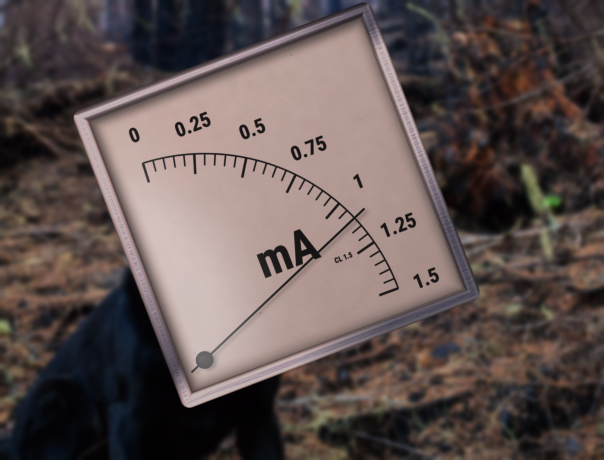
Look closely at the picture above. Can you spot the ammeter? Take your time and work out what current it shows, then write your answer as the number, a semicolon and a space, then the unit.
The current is 1.1; mA
